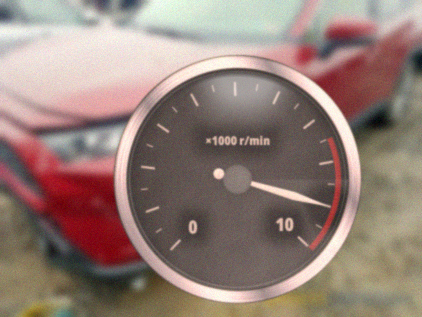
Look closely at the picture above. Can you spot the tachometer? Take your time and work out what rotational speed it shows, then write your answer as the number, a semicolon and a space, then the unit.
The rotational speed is 9000; rpm
